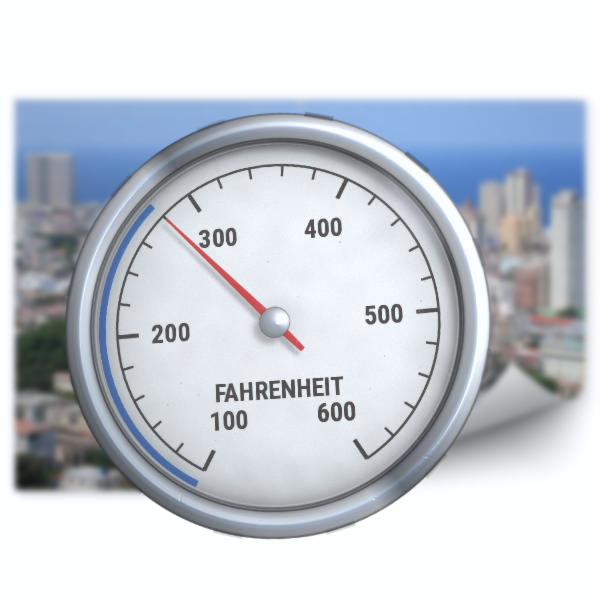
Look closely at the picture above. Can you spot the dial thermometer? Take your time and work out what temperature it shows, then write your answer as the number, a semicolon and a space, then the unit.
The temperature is 280; °F
